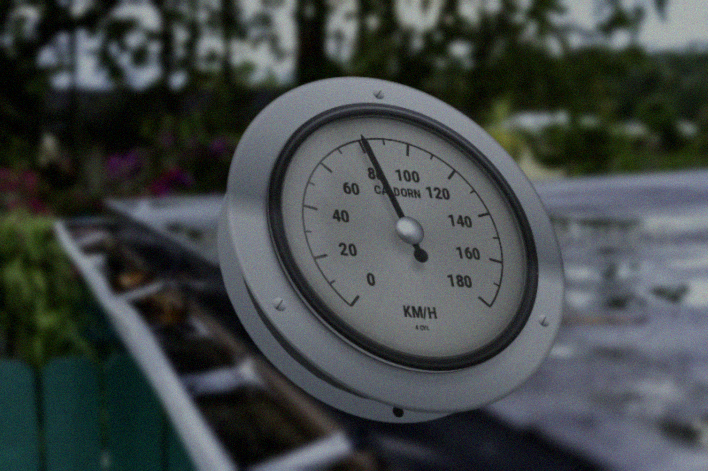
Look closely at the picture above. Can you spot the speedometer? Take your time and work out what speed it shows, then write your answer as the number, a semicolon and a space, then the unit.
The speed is 80; km/h
